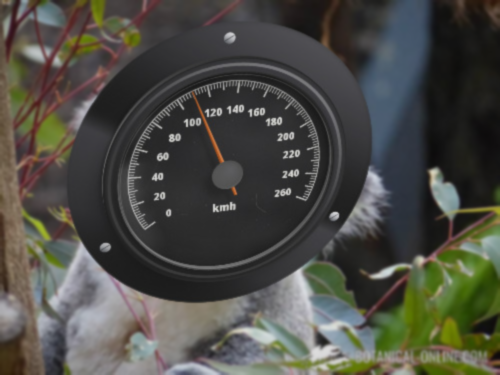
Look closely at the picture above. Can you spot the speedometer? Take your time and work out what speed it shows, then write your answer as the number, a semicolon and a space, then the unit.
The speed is 110; km/h
